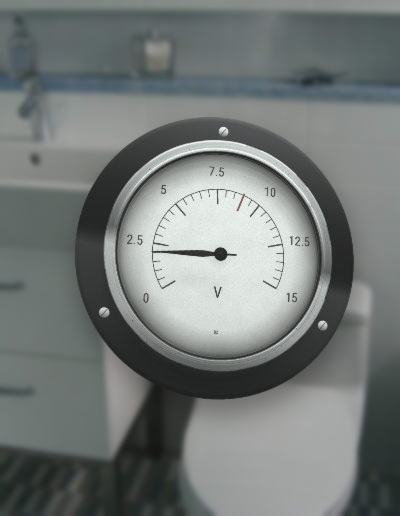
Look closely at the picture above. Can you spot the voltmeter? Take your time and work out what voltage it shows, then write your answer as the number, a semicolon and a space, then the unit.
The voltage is 2; V
